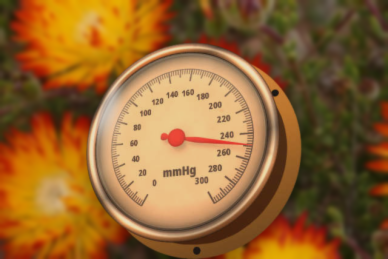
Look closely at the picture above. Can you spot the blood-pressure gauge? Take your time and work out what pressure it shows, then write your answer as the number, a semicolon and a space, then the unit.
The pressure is 250; mmHg
